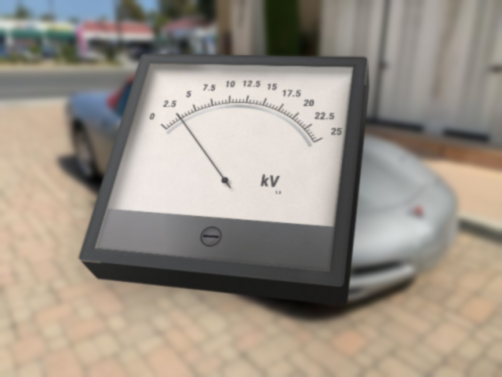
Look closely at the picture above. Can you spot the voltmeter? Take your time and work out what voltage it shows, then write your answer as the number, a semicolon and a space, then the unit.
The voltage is 2.5; kV
